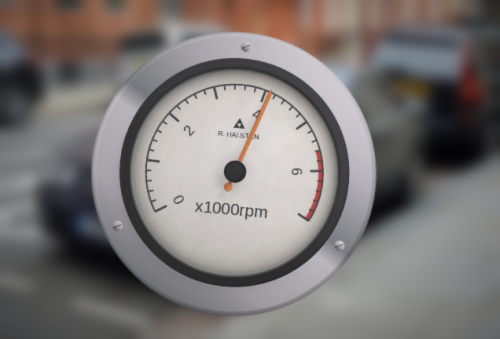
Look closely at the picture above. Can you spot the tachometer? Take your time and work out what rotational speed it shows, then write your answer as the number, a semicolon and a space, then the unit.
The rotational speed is 4100; rpm
